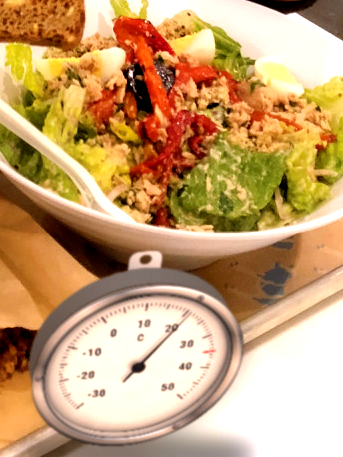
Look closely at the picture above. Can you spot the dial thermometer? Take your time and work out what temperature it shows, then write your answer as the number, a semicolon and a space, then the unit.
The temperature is 20; °C
